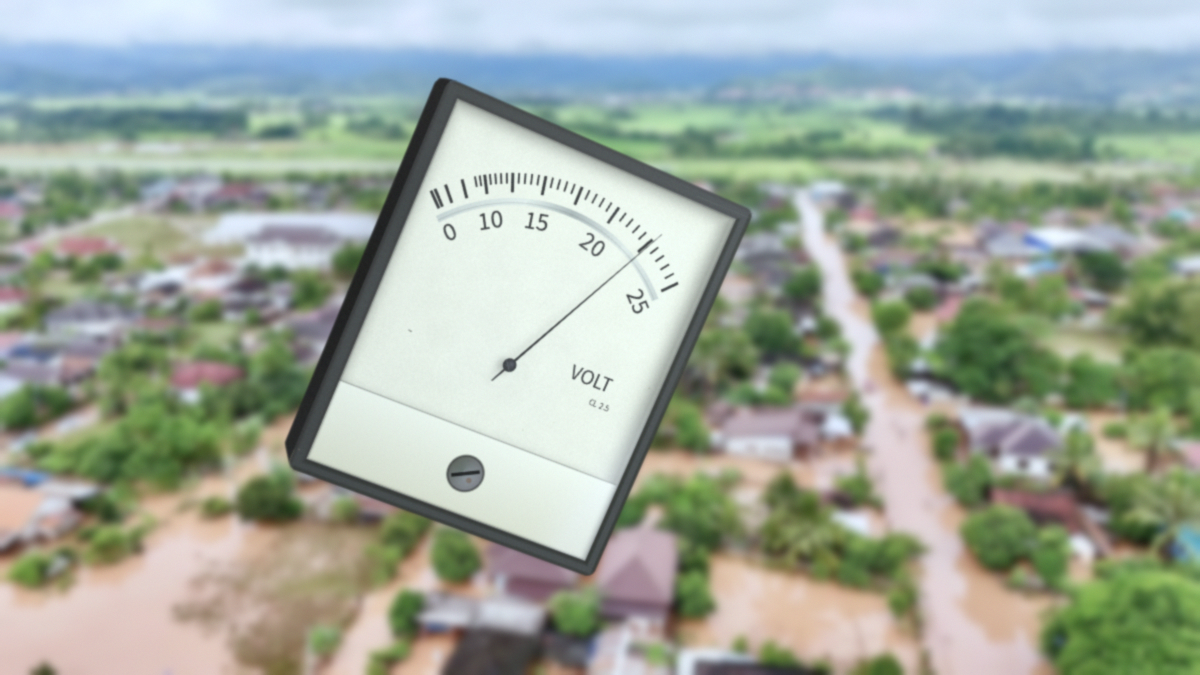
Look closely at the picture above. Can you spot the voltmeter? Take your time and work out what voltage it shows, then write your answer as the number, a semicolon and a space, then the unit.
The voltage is 22.5; V
